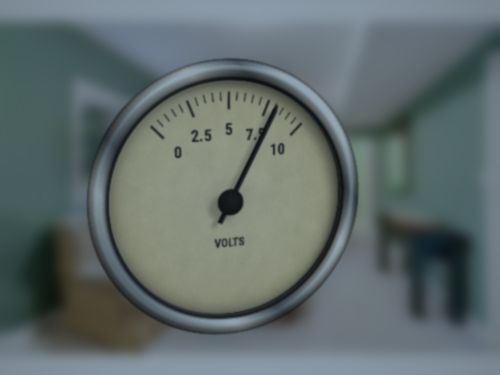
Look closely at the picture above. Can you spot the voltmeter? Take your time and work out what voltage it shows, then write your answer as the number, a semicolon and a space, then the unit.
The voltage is 8; V
